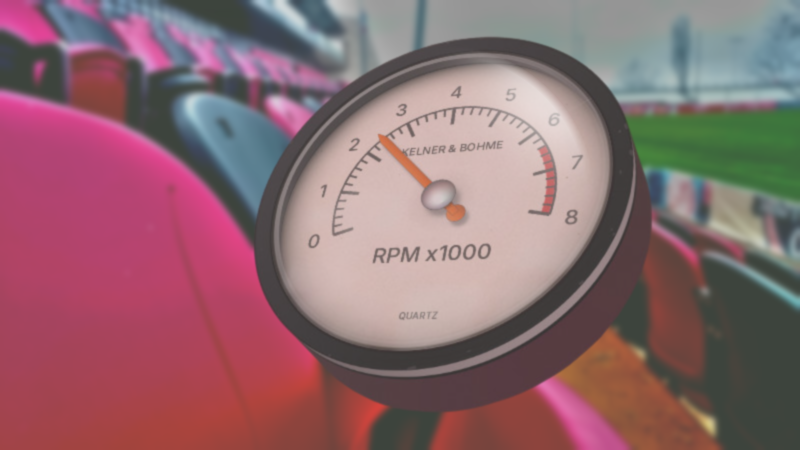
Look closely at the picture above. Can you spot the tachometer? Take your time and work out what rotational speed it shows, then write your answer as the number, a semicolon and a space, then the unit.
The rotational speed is 2400; rpm
